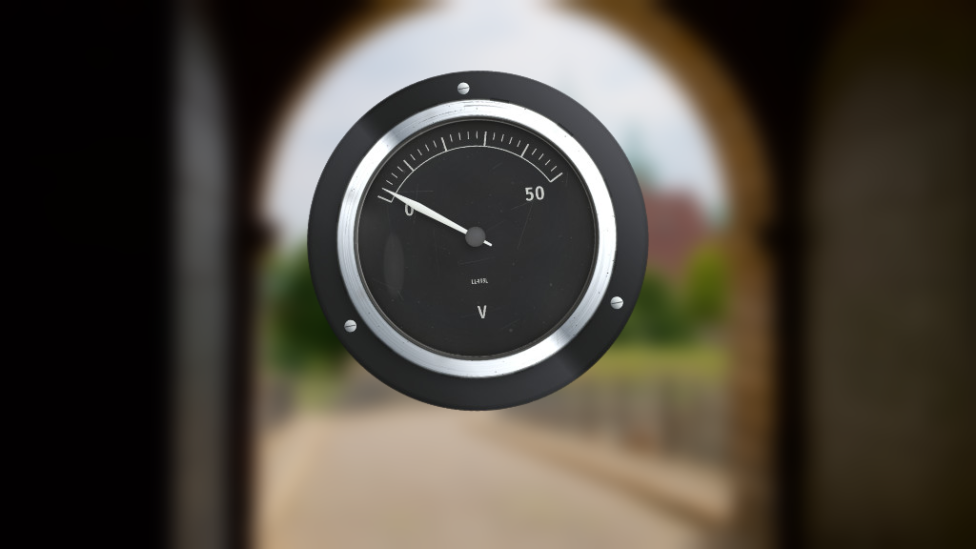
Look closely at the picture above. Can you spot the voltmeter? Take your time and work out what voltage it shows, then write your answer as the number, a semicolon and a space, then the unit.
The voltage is 2; V
